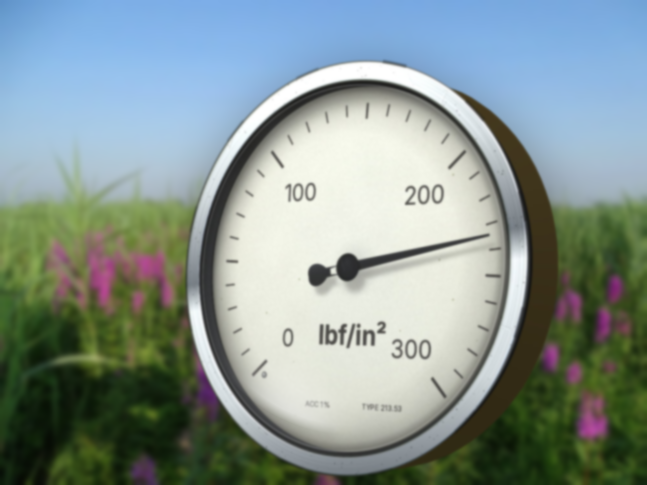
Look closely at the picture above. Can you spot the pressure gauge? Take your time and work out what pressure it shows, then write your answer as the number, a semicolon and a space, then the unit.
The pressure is 235; psi
